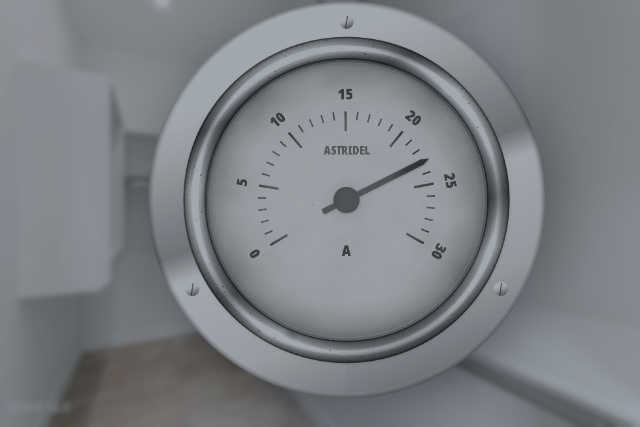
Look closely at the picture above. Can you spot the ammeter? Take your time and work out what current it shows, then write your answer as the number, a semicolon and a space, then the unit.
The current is 23; A
